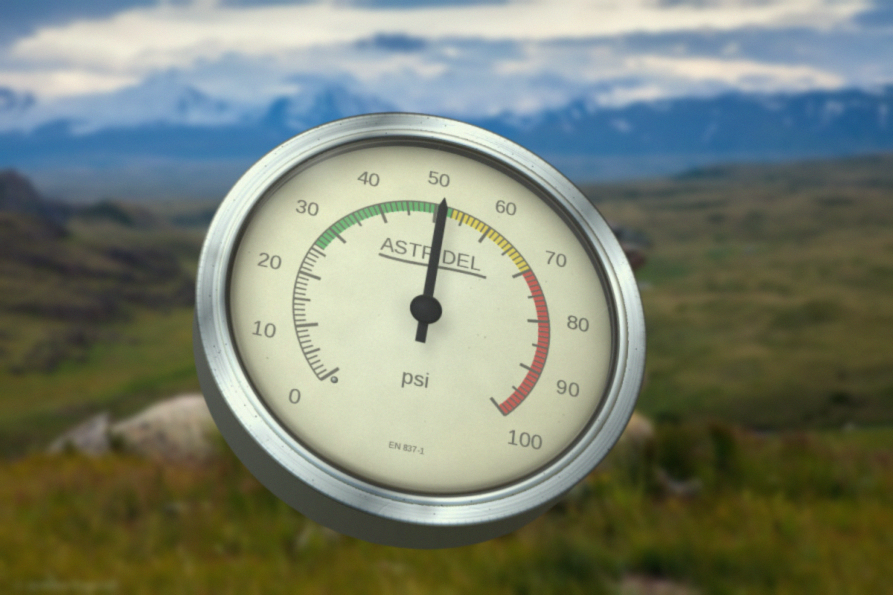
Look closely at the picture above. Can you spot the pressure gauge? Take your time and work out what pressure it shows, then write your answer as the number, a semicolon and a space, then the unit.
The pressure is 51; psi
